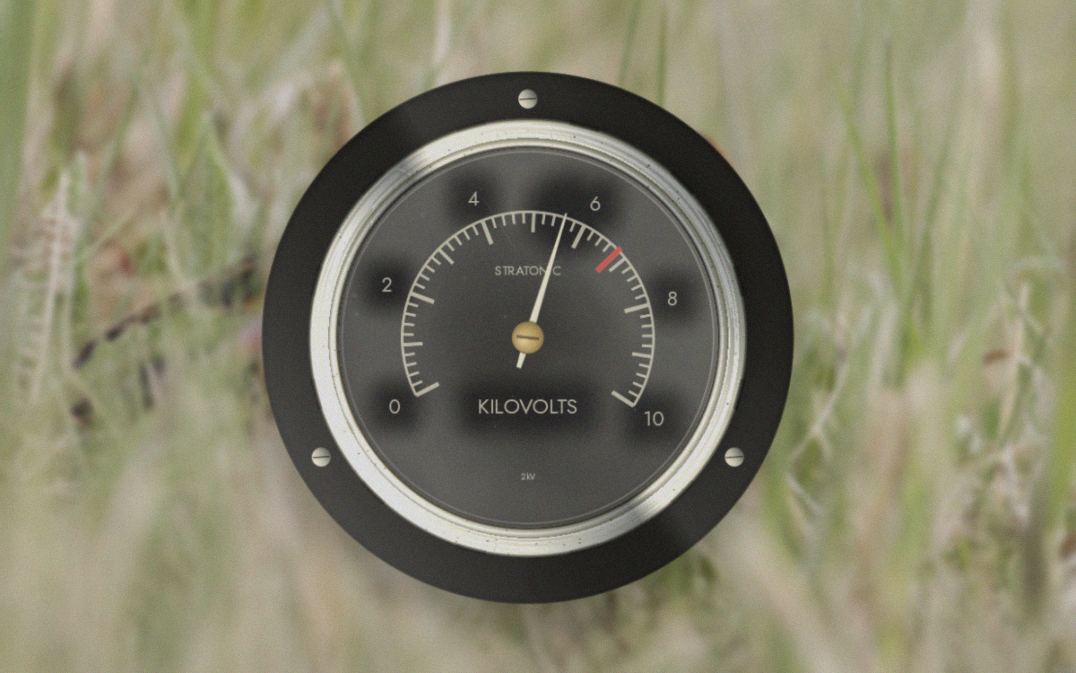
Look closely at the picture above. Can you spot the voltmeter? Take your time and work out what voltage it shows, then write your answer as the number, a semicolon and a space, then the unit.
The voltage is 5.6; kV
